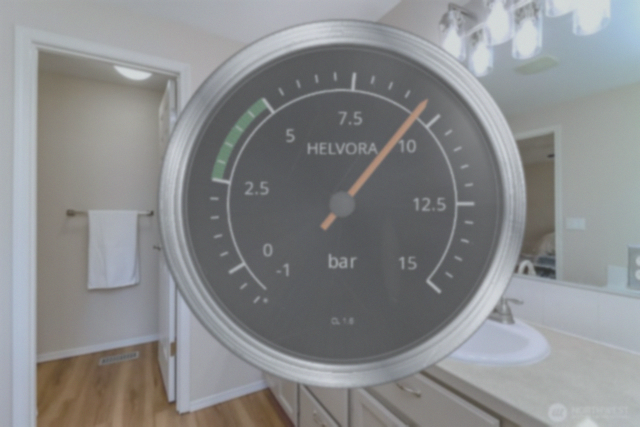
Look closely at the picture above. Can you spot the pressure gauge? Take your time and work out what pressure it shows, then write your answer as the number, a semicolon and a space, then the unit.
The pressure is 9.5; bar
